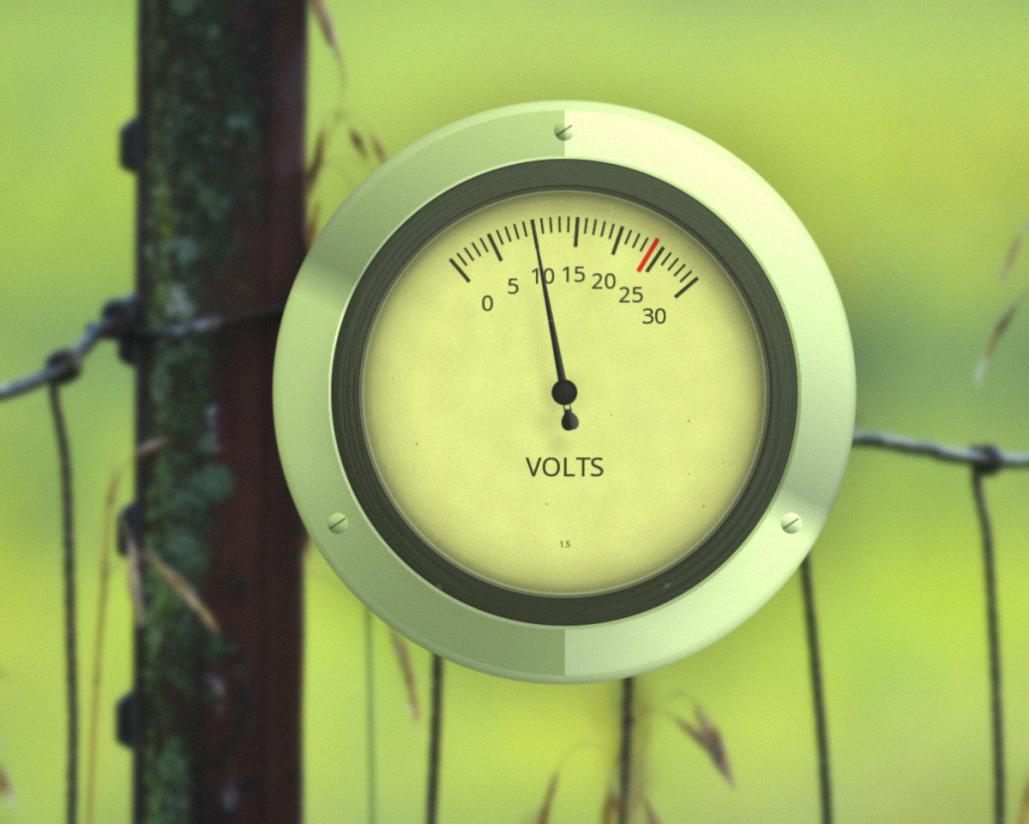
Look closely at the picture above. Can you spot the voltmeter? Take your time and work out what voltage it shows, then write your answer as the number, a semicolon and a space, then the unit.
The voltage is 10; V
